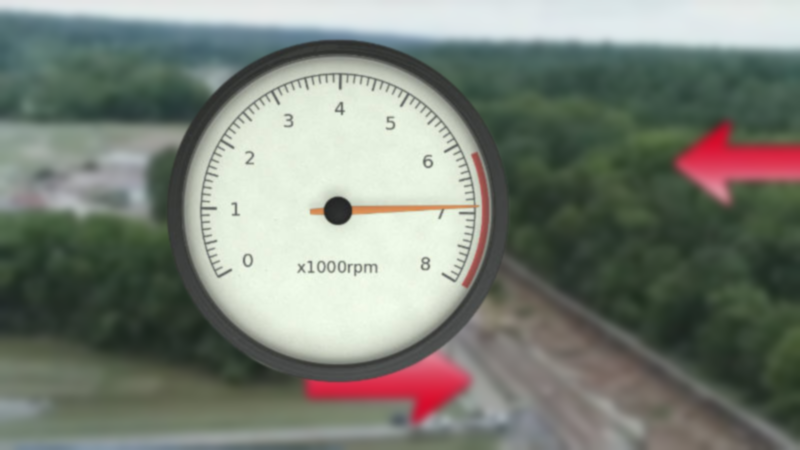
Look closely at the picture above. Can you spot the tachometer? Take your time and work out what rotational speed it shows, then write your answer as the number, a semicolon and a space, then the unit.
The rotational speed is 6900; rpm
